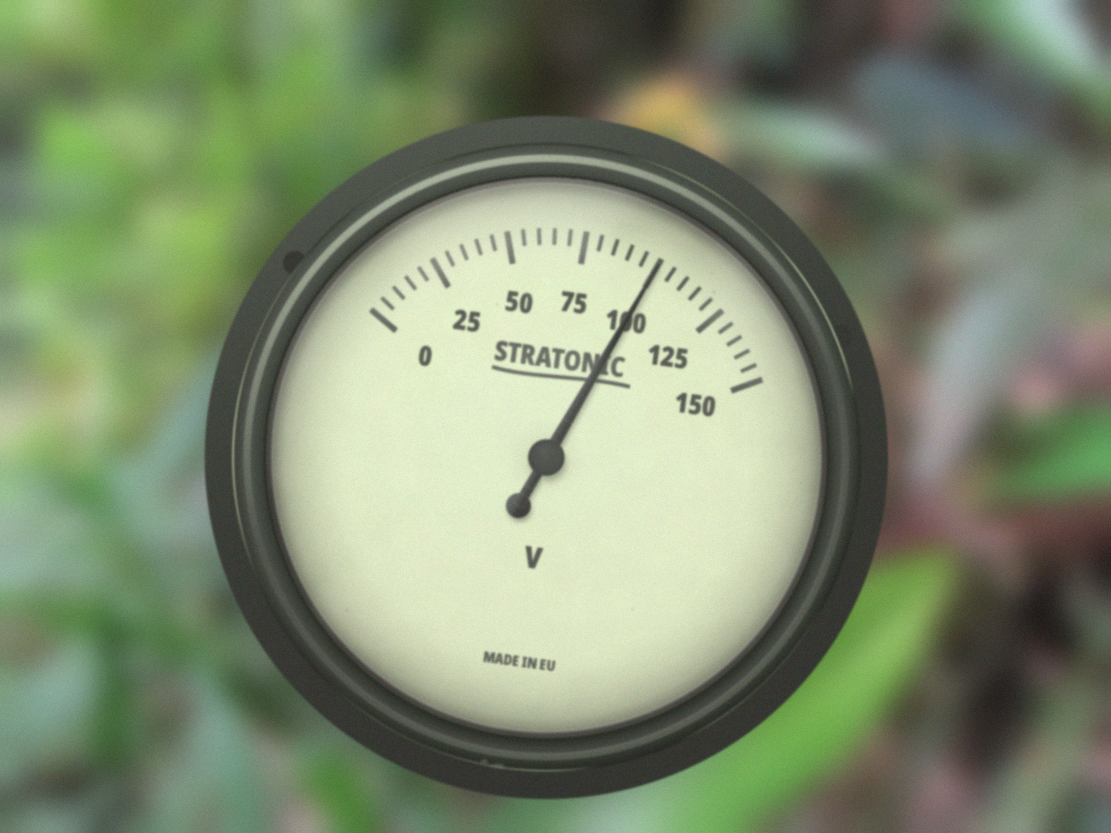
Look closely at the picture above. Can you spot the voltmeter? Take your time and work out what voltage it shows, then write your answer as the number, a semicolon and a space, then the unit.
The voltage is 100; V
